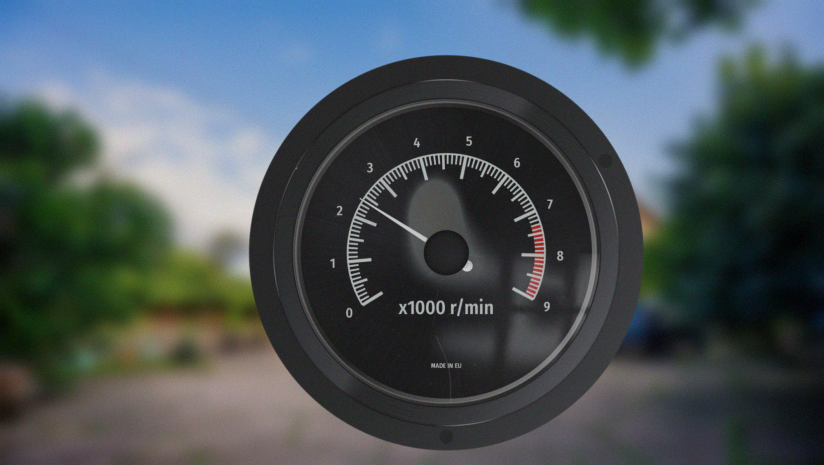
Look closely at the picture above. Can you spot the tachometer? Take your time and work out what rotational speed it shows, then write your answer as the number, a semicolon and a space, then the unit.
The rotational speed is 2400; rpm
